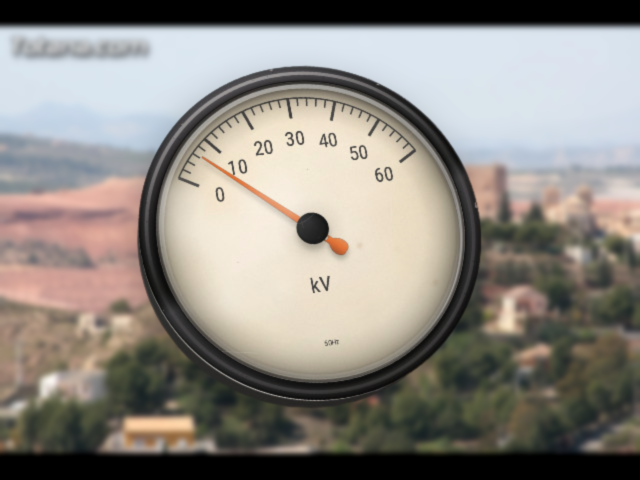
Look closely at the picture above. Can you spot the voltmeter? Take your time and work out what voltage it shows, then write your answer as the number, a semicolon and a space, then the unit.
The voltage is 6; kV
